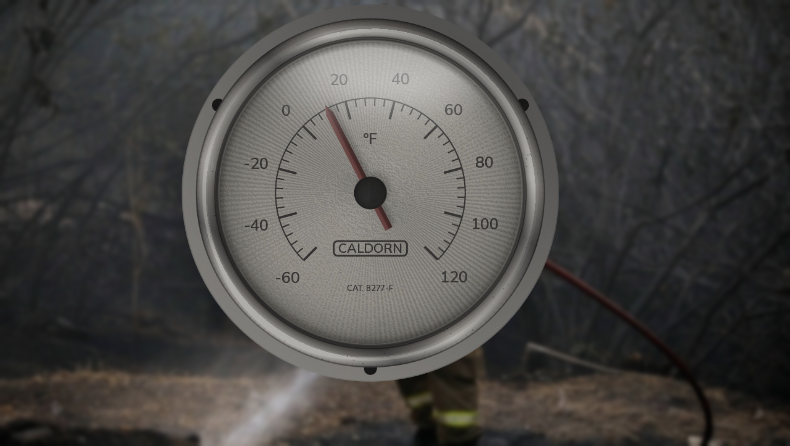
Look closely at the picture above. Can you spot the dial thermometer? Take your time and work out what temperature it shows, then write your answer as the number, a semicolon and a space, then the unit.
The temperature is 12; °F
